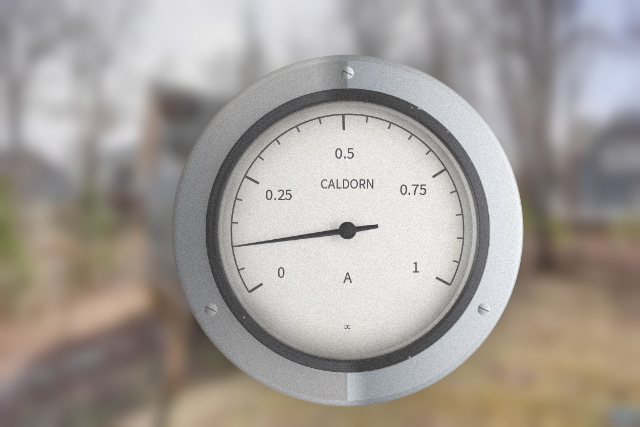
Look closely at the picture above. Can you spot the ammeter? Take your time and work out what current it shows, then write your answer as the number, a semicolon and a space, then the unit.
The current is 0.1; A
